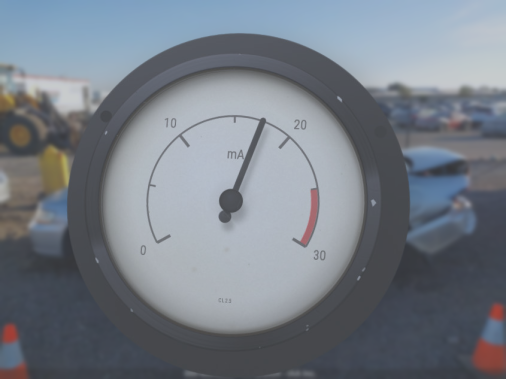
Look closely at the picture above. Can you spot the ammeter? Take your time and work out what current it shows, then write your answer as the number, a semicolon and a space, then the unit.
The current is 17.5; mA
